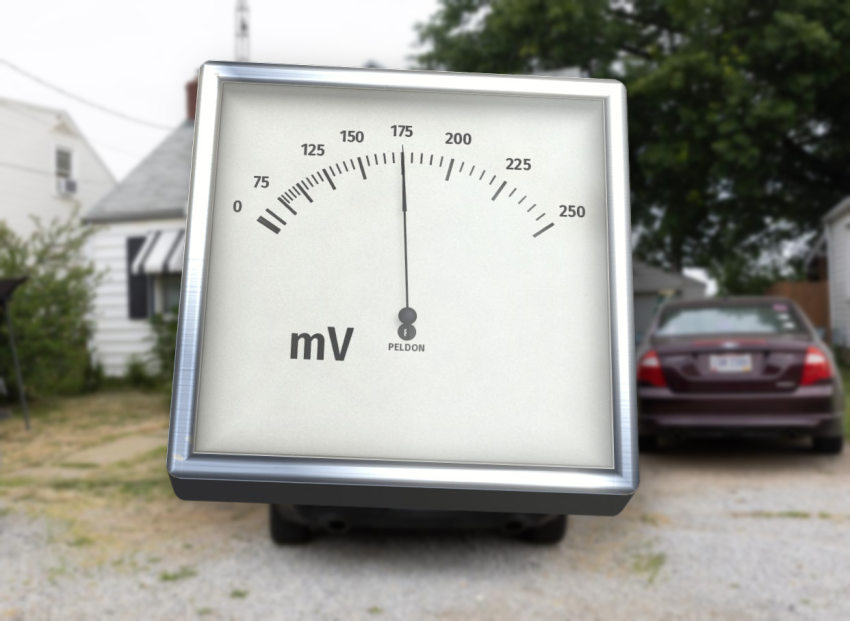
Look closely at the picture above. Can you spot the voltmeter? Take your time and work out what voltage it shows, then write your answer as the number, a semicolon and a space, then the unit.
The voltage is 175; mV
